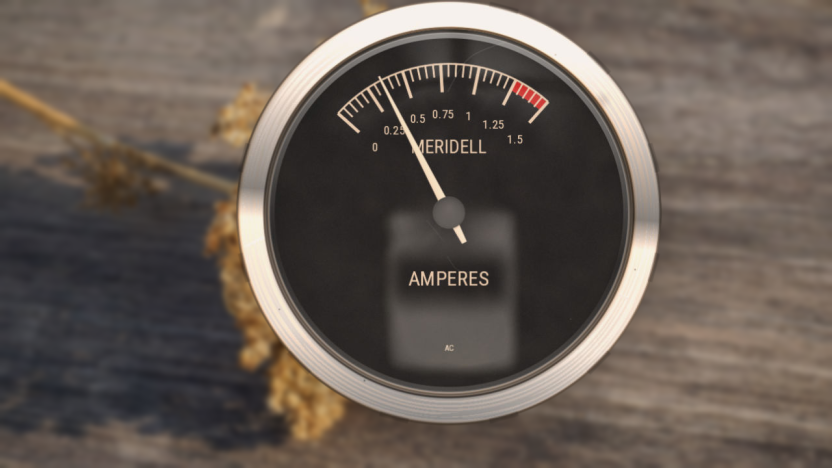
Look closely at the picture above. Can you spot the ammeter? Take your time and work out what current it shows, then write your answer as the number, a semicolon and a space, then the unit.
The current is 0.35; A
